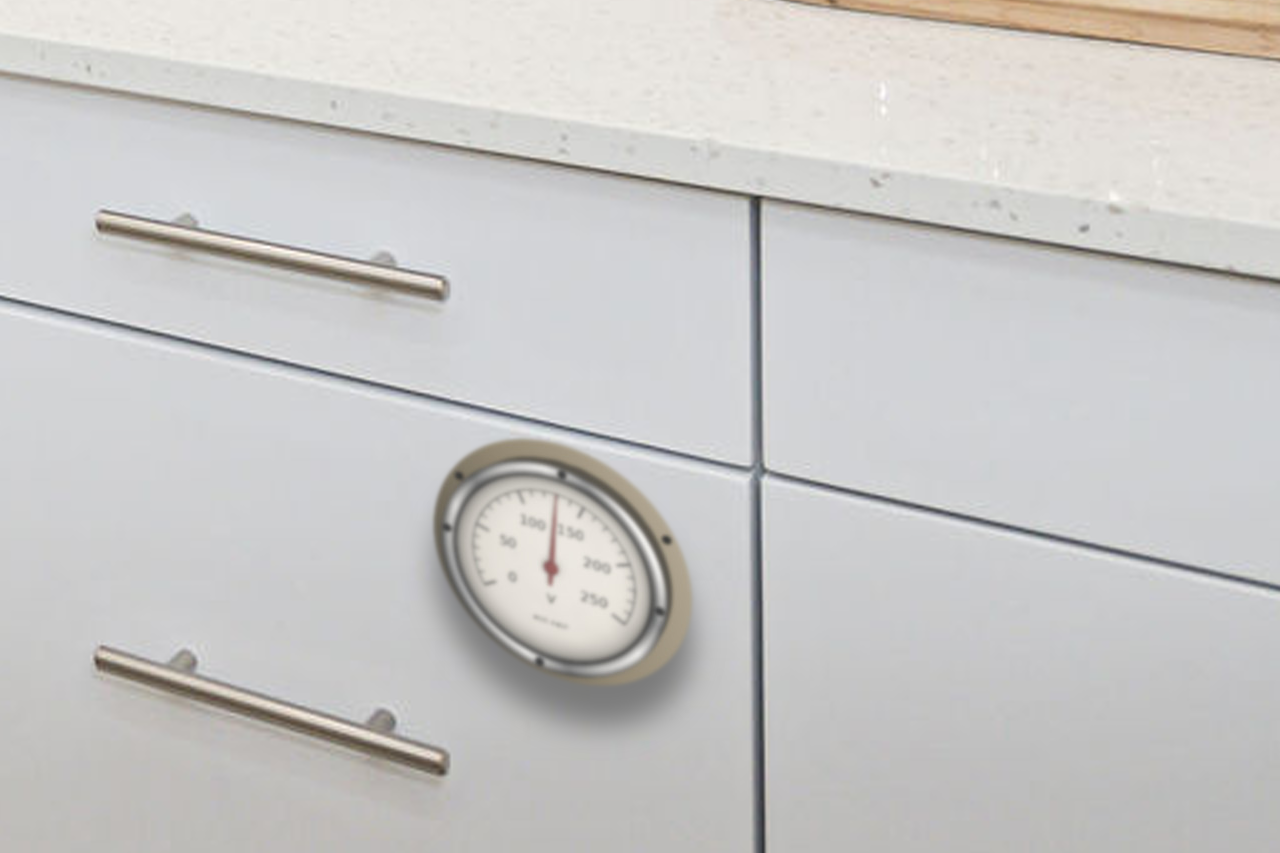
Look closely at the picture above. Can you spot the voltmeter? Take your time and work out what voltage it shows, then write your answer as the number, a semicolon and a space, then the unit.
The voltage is 130; V
